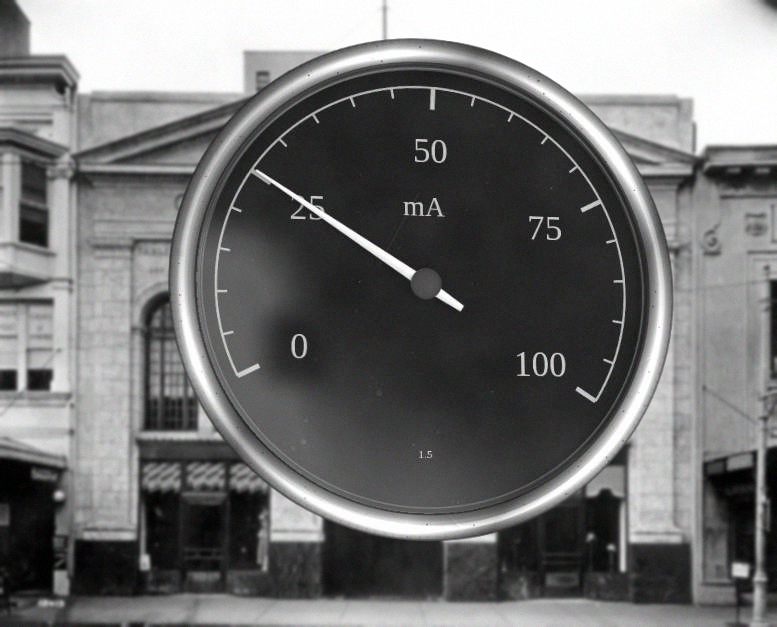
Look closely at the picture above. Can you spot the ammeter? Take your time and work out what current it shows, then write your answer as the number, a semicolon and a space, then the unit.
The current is 25; mA
